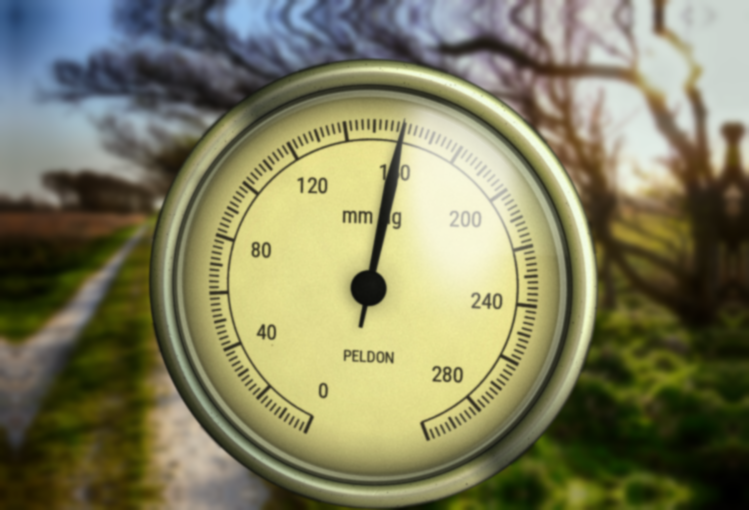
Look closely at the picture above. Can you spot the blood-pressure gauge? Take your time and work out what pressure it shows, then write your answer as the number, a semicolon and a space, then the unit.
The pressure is 160; mmHg
